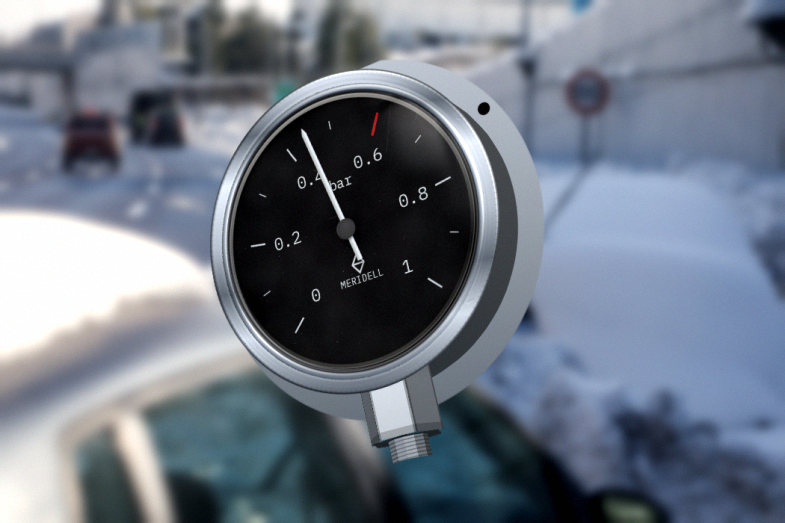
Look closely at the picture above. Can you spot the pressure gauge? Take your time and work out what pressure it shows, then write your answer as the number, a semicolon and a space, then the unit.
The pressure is 0.45; bar
